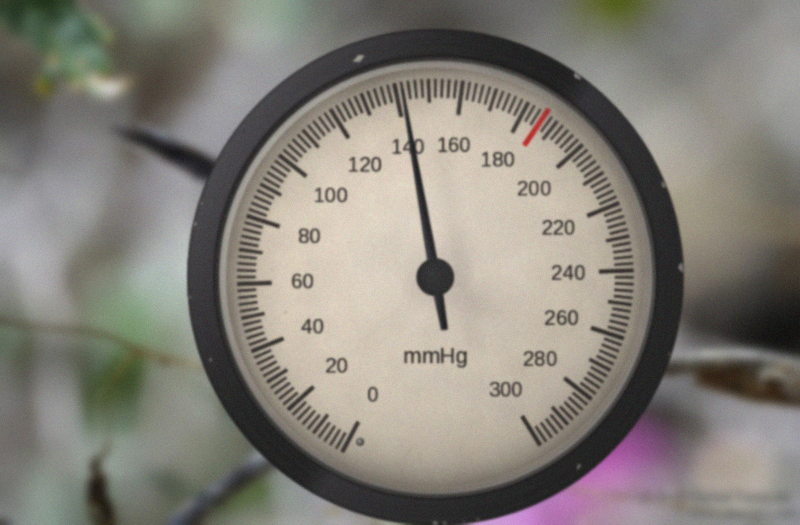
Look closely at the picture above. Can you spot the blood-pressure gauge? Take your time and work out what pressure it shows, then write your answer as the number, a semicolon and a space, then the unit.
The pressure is 142; mmHg
